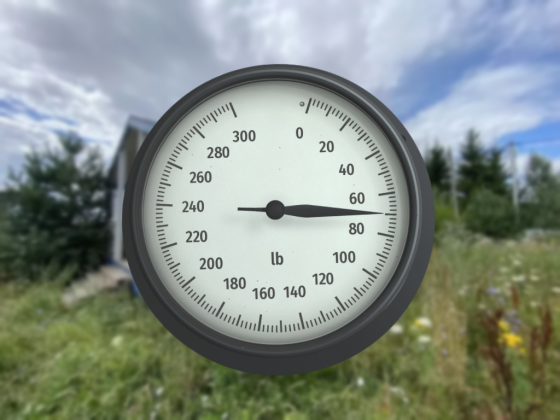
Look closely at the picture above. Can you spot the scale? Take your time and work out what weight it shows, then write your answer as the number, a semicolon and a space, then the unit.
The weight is 70; lb
